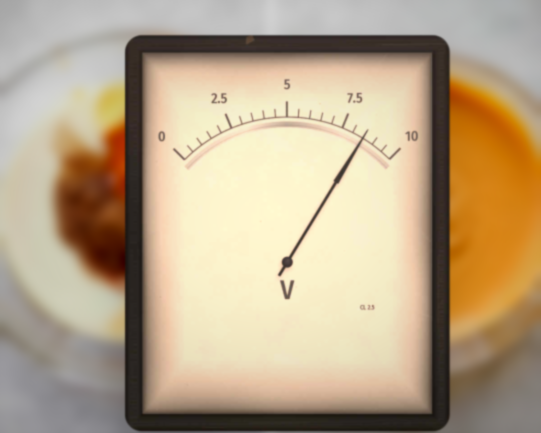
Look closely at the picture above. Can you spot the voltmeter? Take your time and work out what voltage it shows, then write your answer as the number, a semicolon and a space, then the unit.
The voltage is 8.5; V
